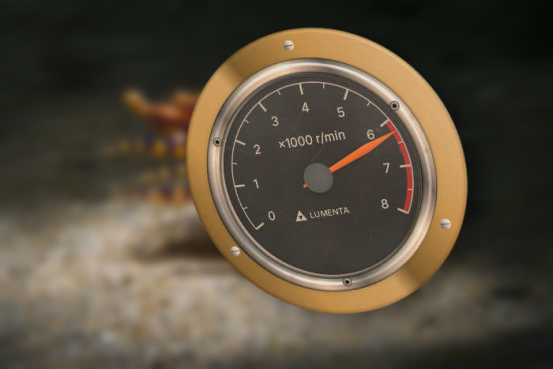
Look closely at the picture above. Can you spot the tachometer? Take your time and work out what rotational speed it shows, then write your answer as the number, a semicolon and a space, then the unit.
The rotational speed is 6250; rpm
